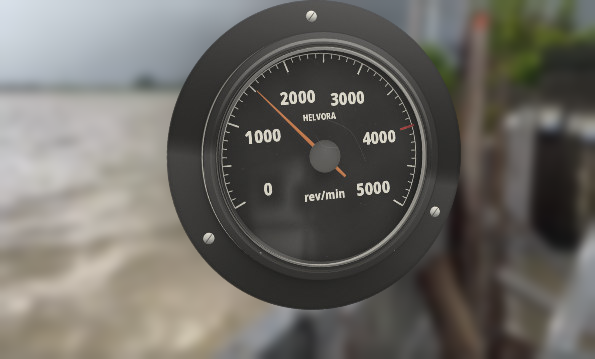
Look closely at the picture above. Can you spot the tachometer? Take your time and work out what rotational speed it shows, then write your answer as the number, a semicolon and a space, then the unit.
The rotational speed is 1500; rpm
